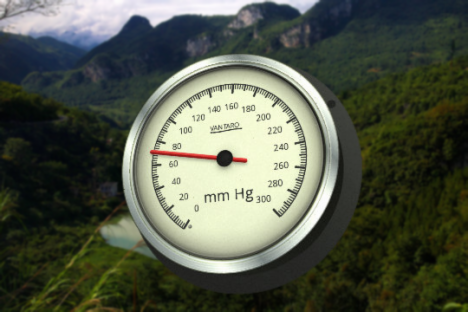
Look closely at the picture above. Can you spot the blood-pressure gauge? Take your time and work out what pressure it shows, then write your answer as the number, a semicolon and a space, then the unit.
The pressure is 70; mmHg
